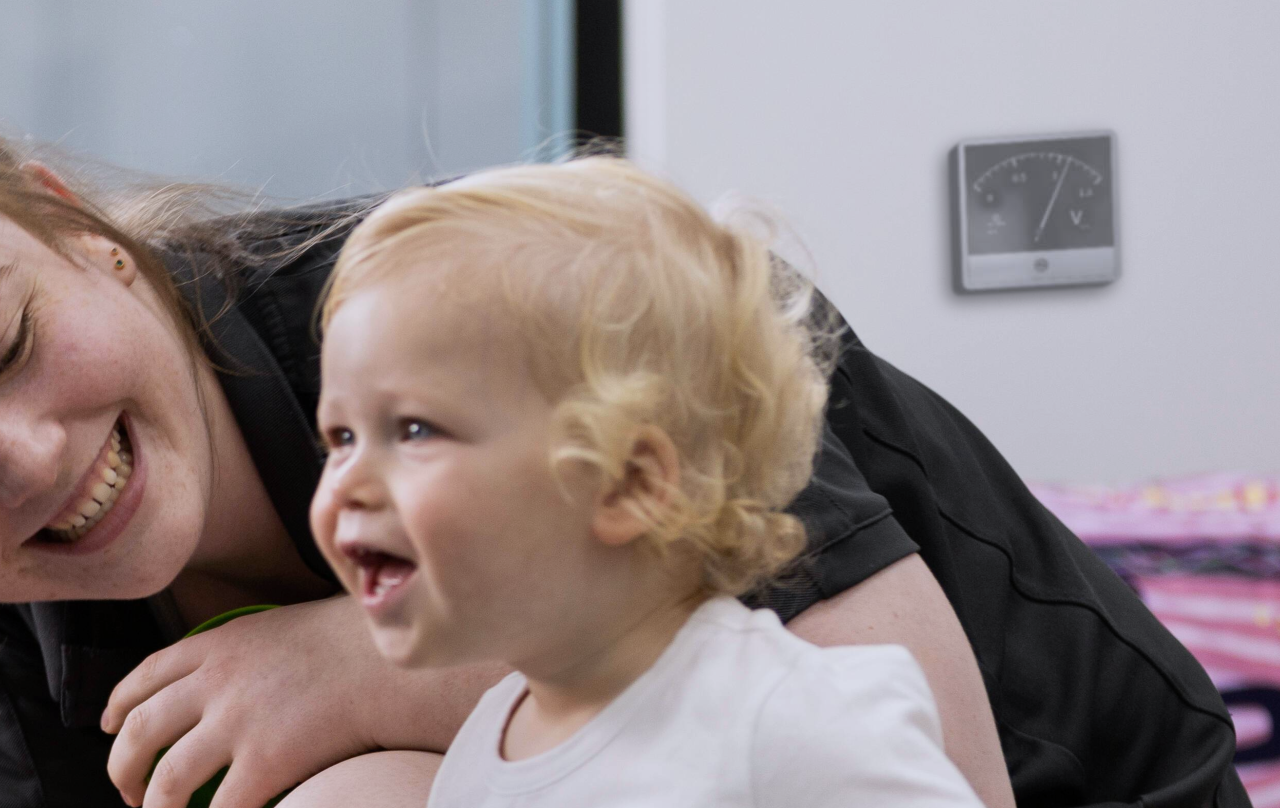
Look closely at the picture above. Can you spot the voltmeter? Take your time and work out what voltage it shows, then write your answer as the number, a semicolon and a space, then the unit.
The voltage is 1.1; V
